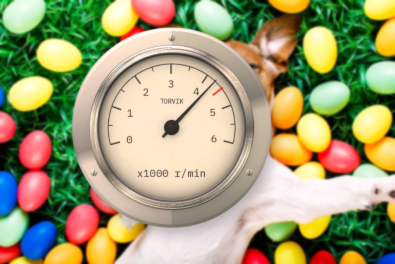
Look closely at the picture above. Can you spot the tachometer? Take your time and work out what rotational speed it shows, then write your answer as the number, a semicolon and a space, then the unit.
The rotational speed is 4250; rpm
